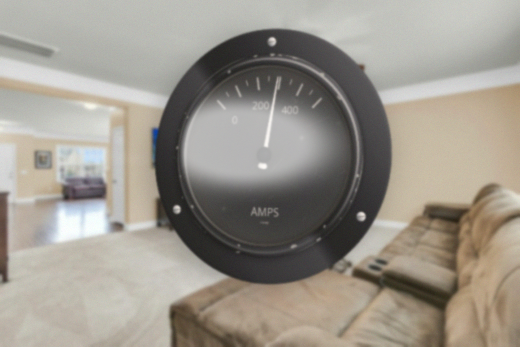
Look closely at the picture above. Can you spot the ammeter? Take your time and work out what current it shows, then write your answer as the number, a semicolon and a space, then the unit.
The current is 300; A
